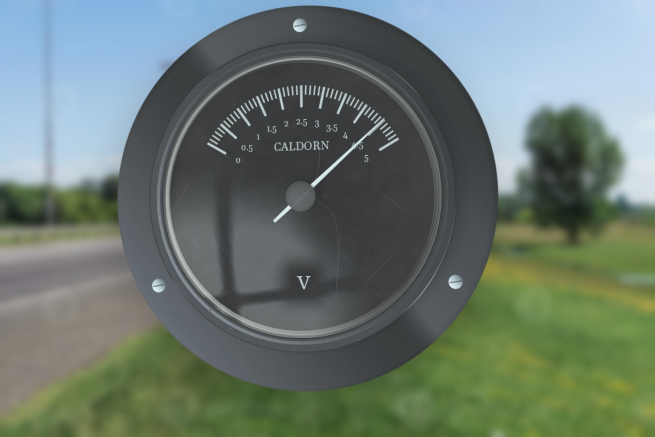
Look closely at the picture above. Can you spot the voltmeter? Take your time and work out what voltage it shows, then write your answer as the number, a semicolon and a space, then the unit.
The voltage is 4.5; V
